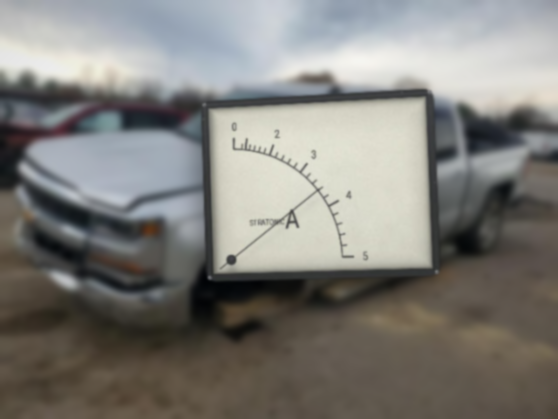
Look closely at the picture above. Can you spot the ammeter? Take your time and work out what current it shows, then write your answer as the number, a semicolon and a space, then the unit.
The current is 3.6; A
